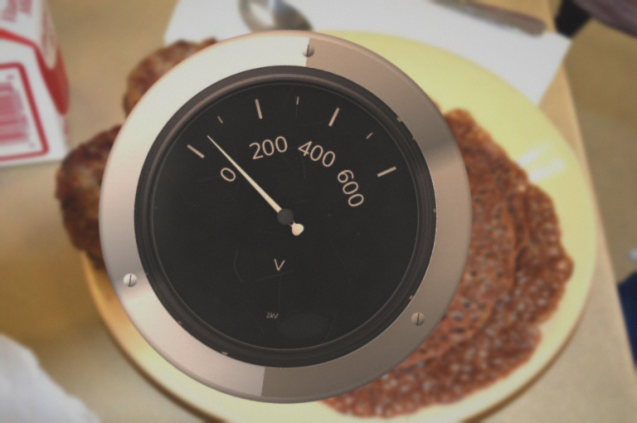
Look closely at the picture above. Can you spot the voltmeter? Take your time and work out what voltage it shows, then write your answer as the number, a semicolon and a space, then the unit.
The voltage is 50; V
